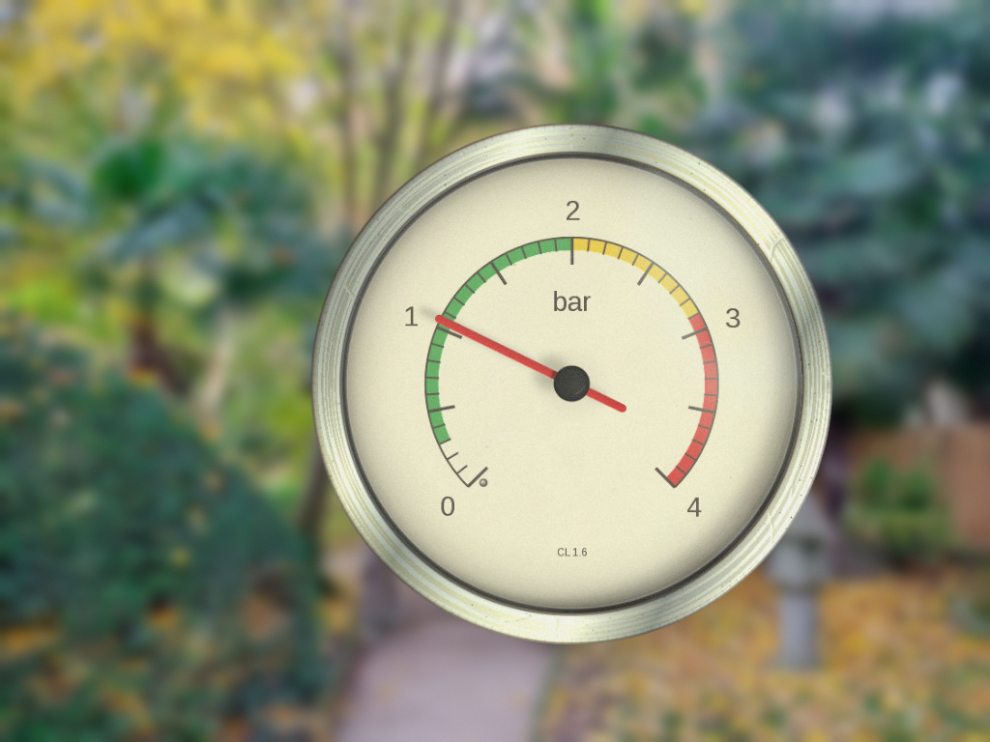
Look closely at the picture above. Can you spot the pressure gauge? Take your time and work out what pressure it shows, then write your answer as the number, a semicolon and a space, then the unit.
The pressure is 1.05; bar
